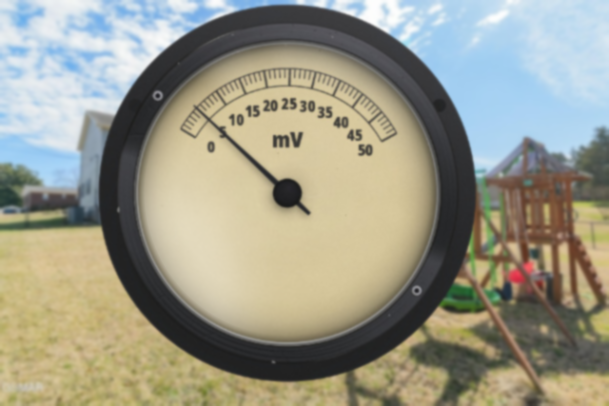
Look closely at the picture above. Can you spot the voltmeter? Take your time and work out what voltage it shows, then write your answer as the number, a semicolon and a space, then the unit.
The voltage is 5; mV
